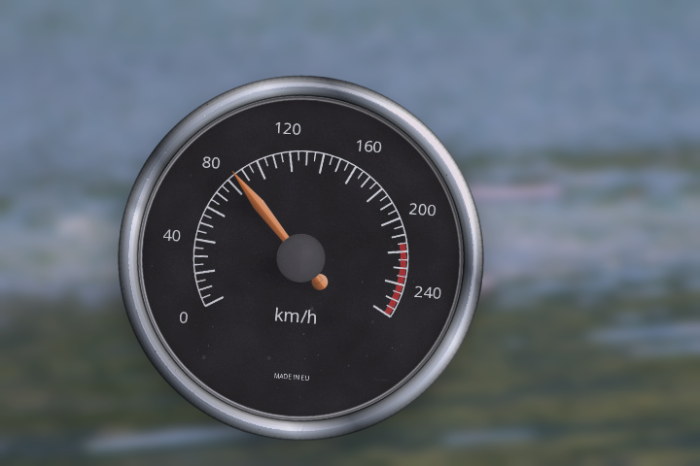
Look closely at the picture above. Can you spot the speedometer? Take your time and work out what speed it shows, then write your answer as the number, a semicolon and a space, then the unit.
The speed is 85; km/h
